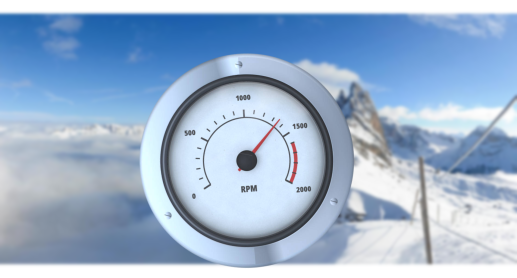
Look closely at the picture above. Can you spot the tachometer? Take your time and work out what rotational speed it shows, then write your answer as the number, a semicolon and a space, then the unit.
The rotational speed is 1350; rpm
